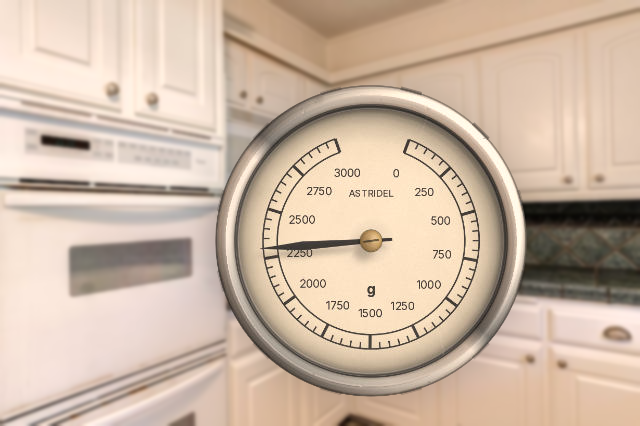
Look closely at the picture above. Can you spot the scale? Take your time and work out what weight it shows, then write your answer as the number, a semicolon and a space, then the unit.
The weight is 2300; g
